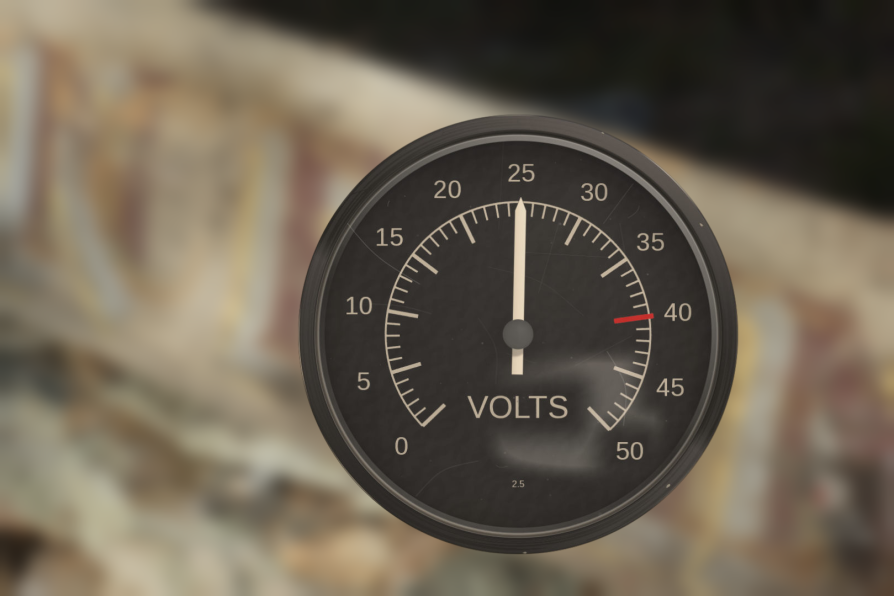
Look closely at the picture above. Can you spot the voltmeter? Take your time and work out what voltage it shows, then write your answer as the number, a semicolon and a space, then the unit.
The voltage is 25; V
